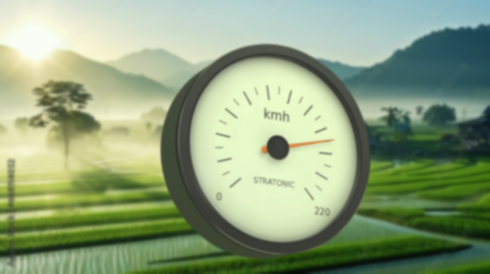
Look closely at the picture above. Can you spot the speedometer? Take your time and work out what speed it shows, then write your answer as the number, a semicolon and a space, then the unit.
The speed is 170; km/h
